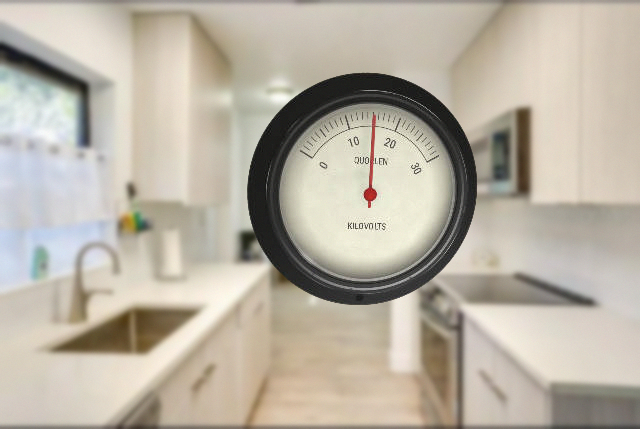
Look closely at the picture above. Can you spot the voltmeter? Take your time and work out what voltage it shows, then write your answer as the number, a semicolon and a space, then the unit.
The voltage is 15; kV
